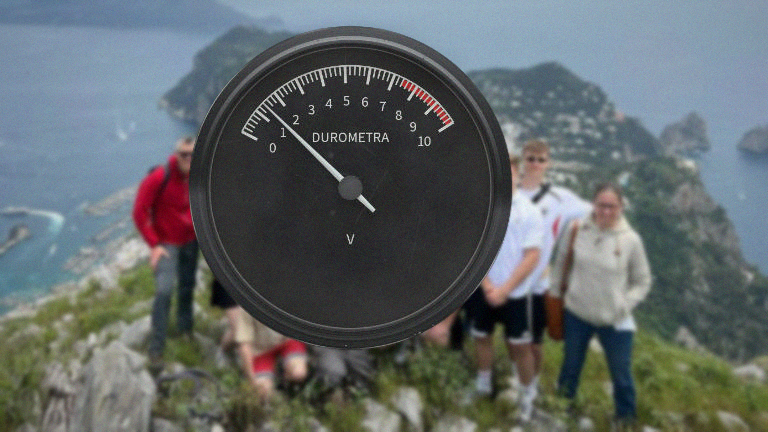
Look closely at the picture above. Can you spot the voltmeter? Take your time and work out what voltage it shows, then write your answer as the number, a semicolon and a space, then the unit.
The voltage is 1.4; V
